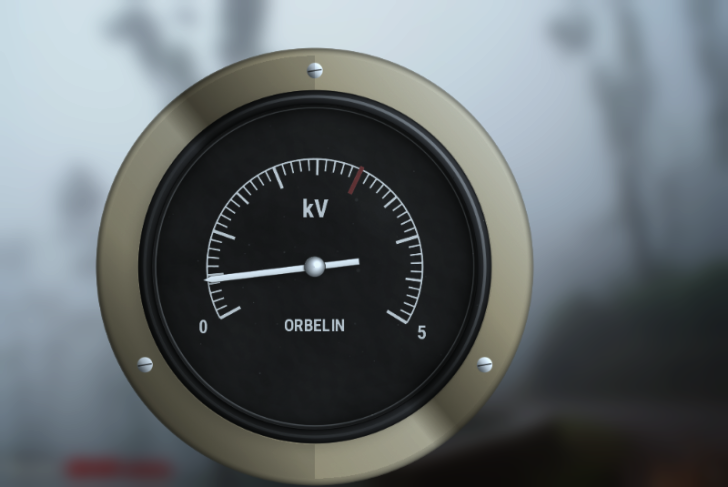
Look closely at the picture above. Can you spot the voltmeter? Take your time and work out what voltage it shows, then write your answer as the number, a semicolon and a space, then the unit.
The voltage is 0.45; kV
